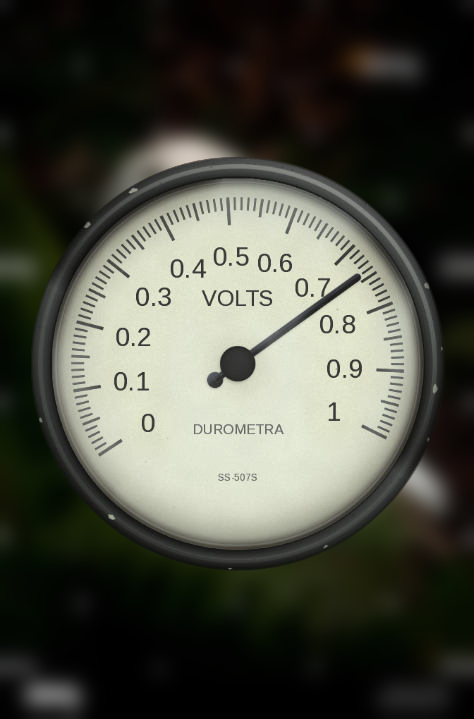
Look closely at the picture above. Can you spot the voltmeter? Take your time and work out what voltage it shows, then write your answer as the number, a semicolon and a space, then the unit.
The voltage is 0.74; V
